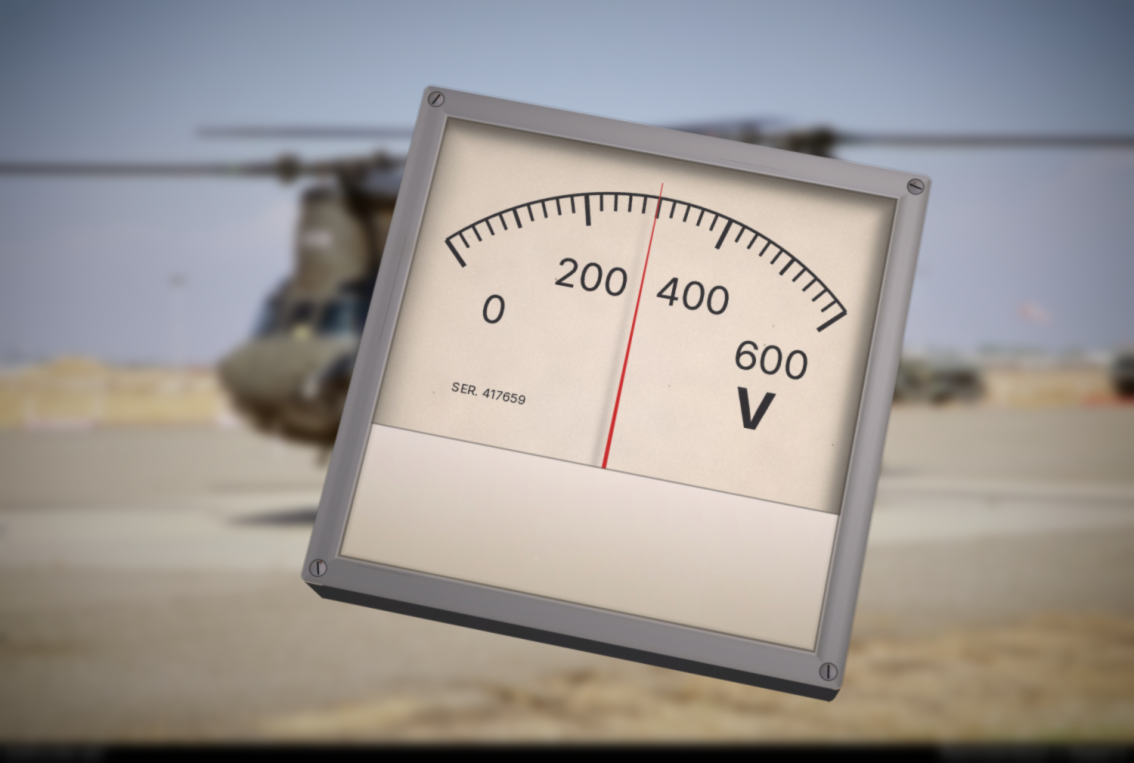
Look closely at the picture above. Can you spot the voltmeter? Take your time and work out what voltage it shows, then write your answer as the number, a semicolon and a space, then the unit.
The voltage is 300; V
